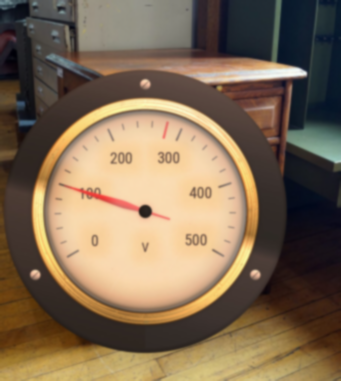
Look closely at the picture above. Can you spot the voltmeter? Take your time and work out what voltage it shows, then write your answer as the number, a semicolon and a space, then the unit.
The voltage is 100; V
